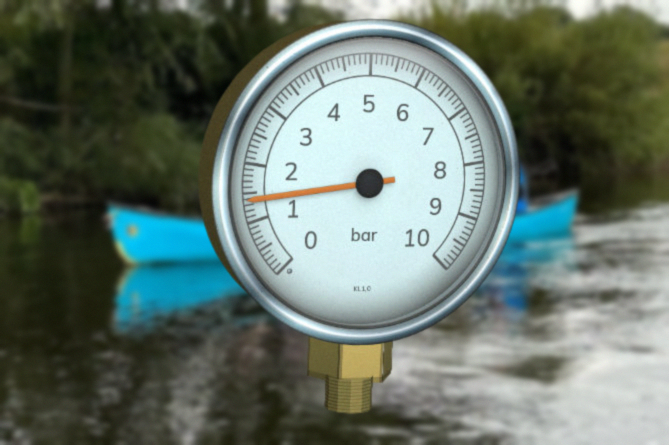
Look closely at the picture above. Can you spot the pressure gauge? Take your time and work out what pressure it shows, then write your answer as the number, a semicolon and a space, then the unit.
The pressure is 1.4; bar
